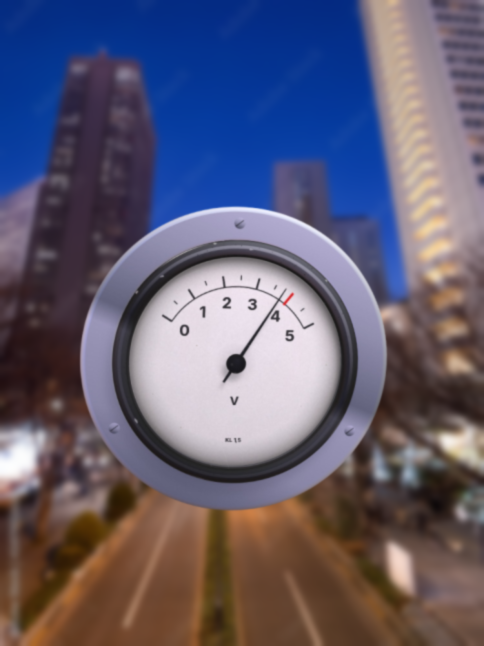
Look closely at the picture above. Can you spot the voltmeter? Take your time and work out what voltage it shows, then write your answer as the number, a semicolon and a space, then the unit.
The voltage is 3.75; V
